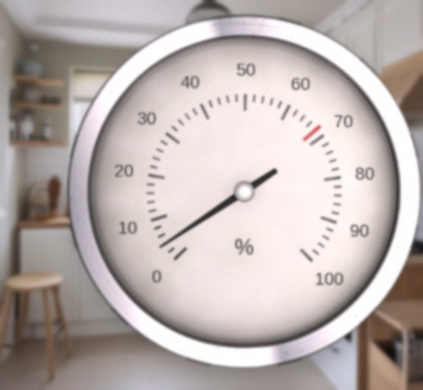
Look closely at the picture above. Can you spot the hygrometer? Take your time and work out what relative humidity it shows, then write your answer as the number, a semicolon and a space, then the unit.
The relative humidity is 4; %
